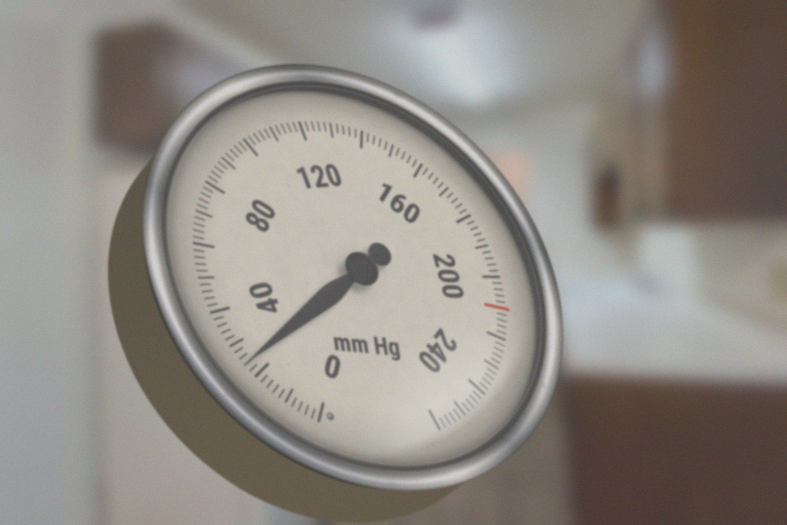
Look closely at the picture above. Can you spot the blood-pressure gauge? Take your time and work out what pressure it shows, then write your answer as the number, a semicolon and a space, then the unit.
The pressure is 24; mmHg
